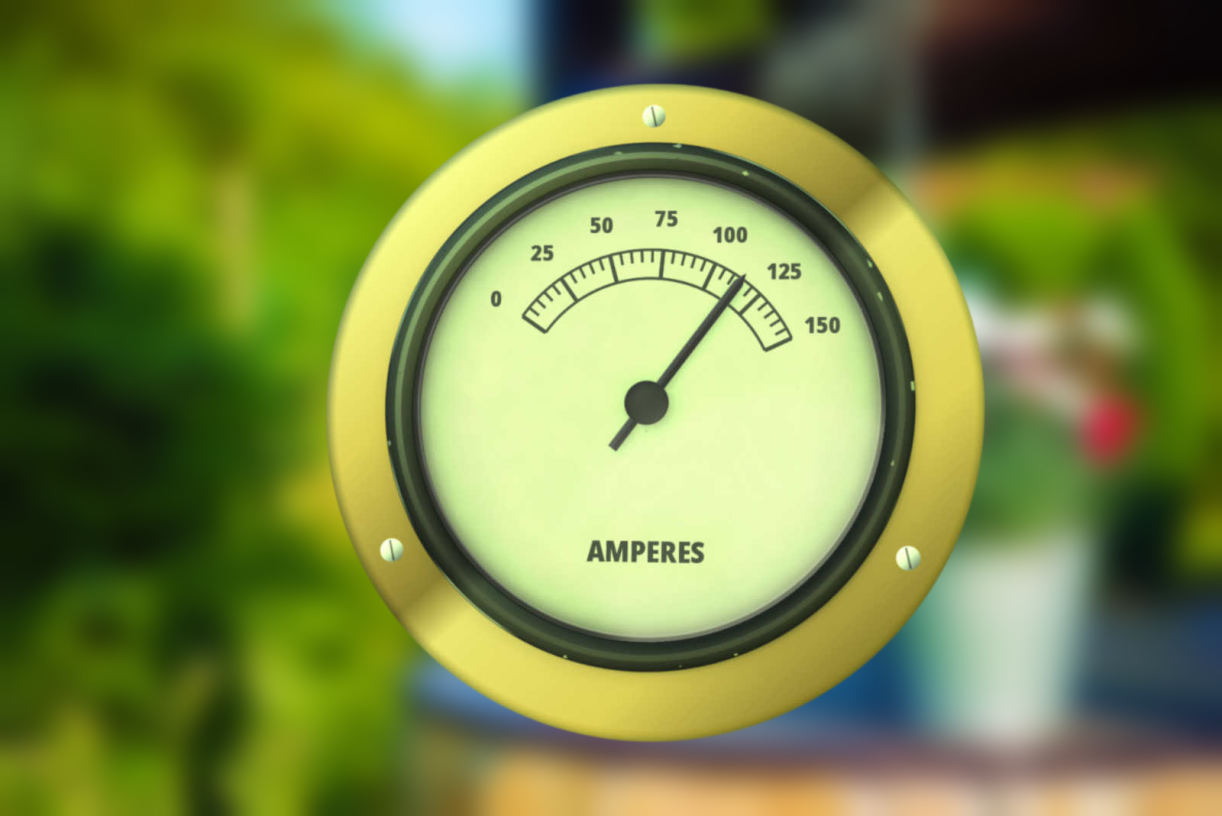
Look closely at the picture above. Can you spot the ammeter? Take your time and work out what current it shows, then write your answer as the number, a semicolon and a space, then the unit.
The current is 115; A
